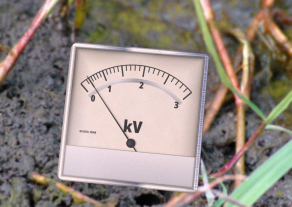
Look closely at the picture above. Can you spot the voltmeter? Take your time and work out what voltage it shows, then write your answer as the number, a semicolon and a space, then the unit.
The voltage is 0.5; kV
